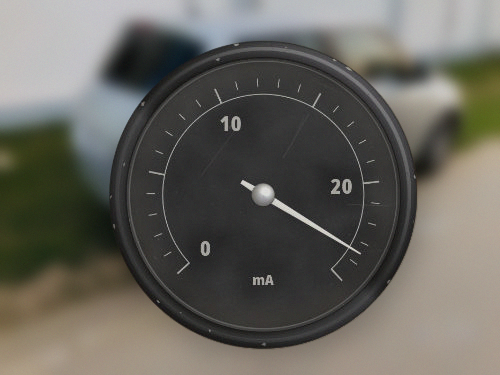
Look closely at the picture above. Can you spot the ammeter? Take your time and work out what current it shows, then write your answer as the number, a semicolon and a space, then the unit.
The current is 23.5; mA
